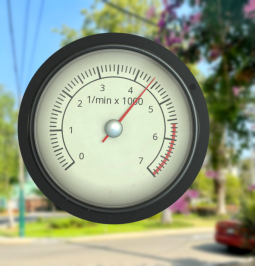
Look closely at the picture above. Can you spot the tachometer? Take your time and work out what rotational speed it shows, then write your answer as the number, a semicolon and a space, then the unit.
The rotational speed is 4400; rpm
